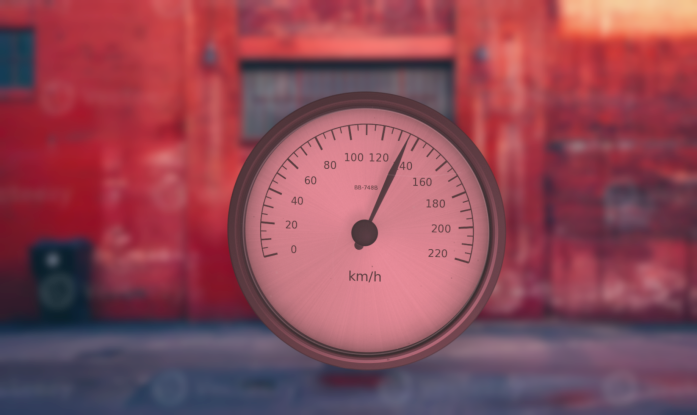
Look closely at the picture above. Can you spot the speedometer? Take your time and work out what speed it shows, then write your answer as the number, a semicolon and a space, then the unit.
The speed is 135; km/h
